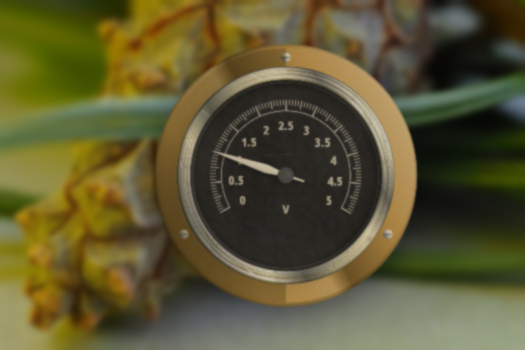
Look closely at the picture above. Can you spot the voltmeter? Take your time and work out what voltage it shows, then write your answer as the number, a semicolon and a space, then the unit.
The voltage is 1; V
